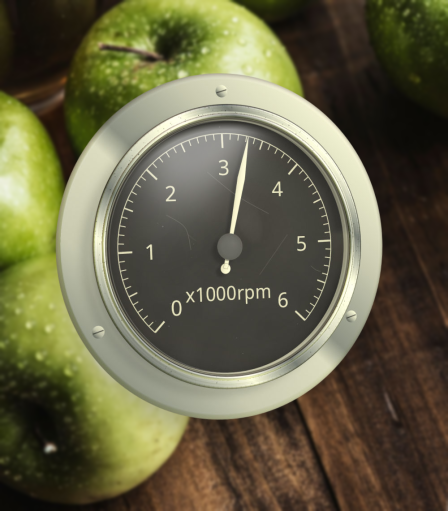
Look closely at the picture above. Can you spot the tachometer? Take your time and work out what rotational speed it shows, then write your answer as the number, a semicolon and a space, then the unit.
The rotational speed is 3300; rpm
